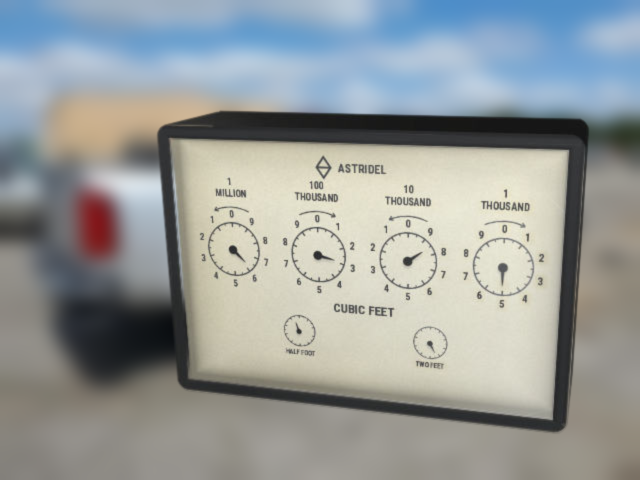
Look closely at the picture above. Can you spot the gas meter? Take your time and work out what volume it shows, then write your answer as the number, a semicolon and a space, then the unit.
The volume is 628500; ft³
